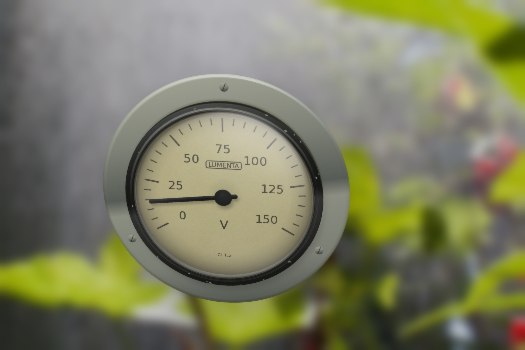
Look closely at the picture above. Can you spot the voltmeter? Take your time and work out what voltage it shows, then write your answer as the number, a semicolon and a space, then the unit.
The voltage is 15; V
